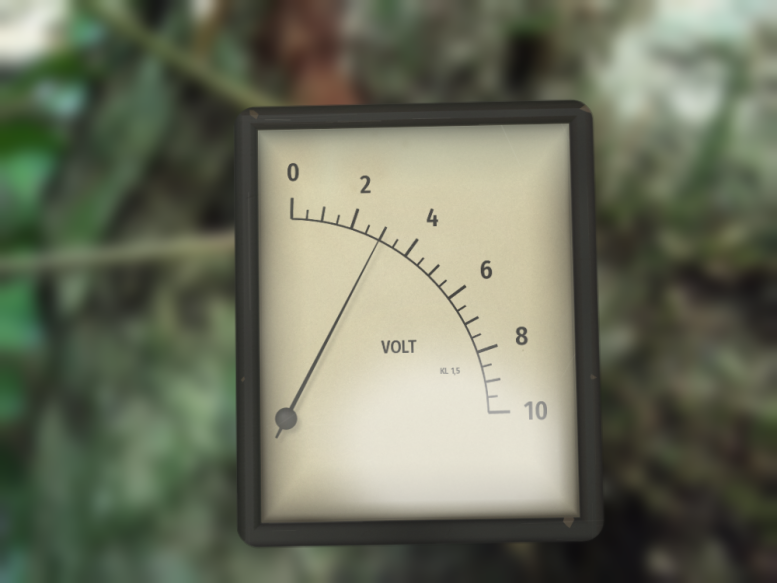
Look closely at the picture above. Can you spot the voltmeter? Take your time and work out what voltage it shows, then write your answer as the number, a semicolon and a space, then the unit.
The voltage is 3; V
